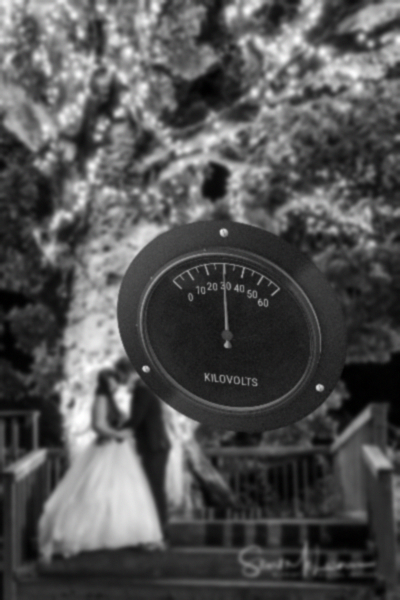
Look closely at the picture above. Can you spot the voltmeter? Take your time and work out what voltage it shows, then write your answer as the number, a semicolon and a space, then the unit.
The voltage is 30; kV
